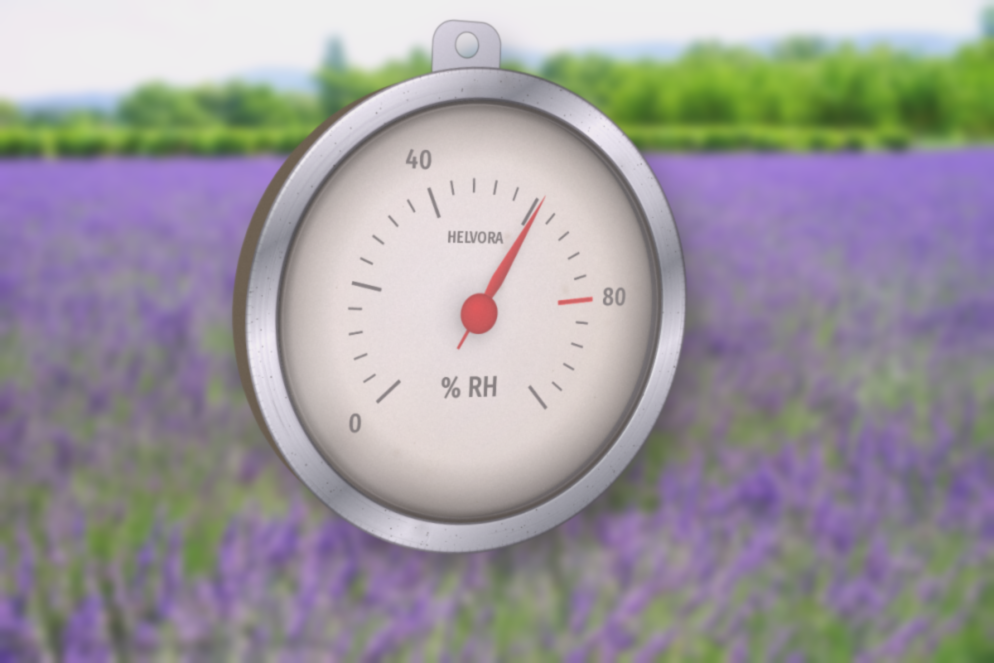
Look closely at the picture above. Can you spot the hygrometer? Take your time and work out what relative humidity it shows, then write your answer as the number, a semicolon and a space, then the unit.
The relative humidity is 60; %
